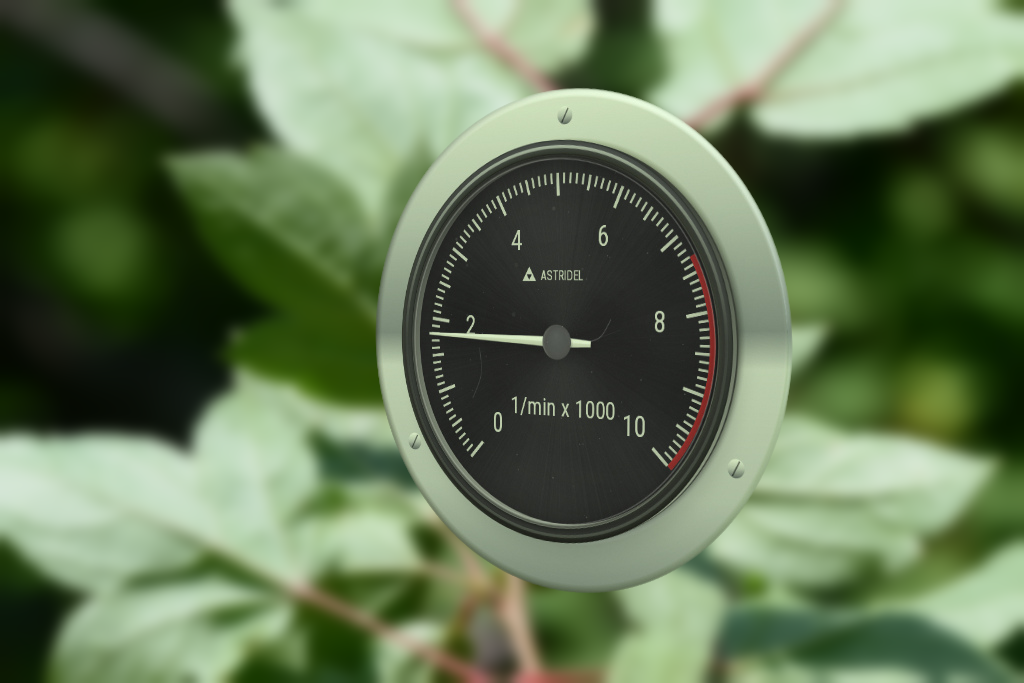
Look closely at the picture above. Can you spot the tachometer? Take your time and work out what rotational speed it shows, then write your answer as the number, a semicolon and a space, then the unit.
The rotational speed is 1800; rpm
